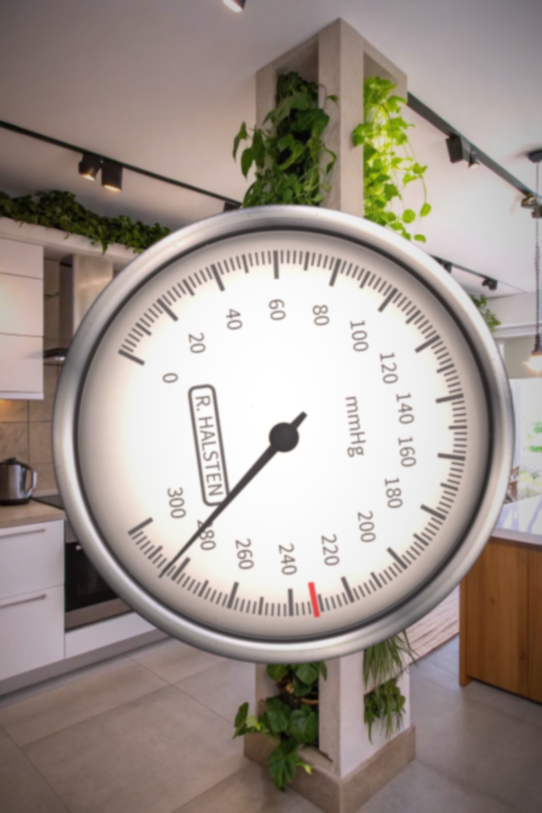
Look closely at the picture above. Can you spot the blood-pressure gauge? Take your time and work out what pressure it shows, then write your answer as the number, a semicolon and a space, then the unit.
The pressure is 284; mmHg
